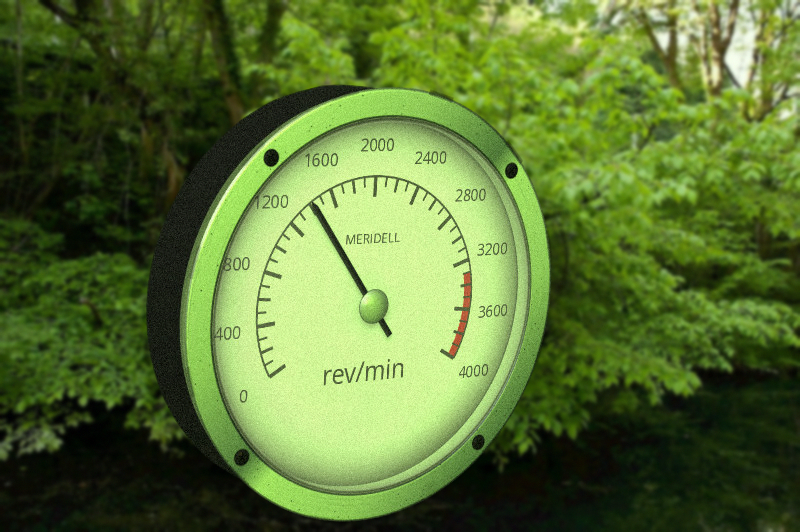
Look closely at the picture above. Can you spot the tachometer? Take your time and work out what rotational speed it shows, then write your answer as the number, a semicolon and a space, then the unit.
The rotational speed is 1400; rpm
